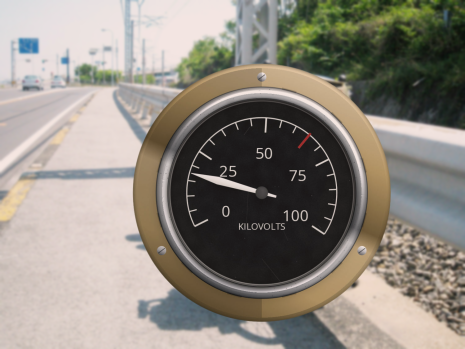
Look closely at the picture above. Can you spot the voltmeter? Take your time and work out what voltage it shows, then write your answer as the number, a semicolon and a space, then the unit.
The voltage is 17.5; kV
